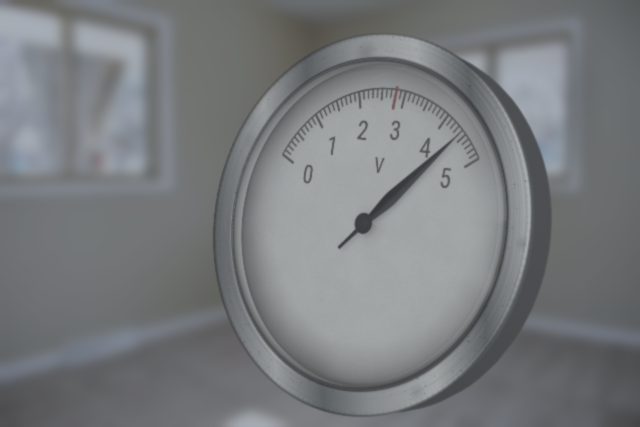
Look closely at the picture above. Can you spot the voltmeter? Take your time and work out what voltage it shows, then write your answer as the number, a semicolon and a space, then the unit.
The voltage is 4.5; V
